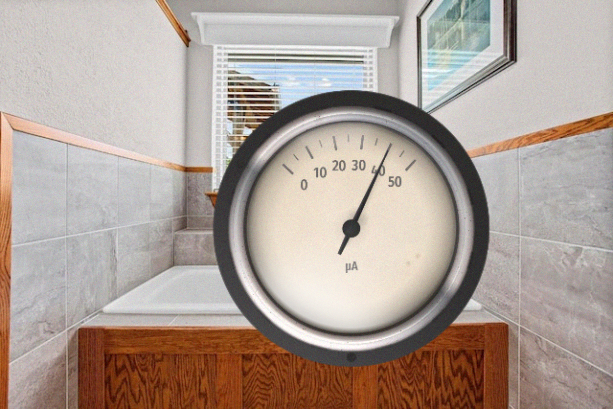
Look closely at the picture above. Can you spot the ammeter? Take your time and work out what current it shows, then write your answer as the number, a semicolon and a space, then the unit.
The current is 40; µA
